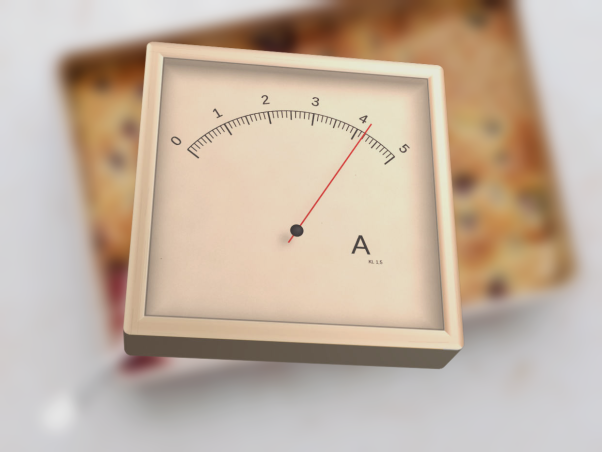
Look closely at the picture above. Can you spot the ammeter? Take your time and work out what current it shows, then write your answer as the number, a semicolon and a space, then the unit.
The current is 4.2; A
